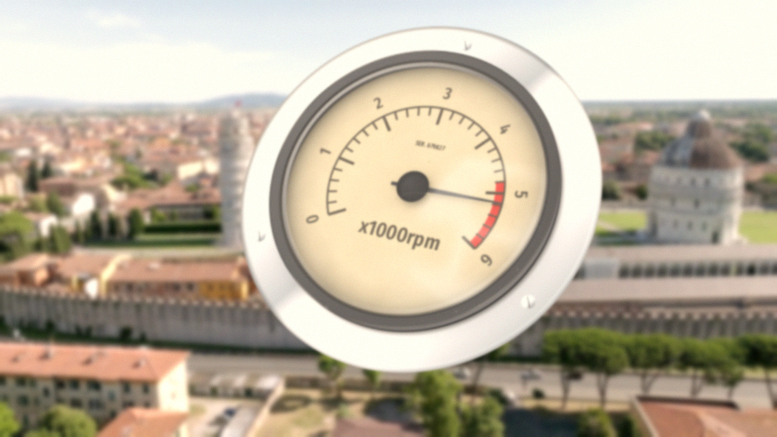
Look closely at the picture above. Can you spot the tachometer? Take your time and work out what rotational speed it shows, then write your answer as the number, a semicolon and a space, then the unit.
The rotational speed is 5200; rpm
